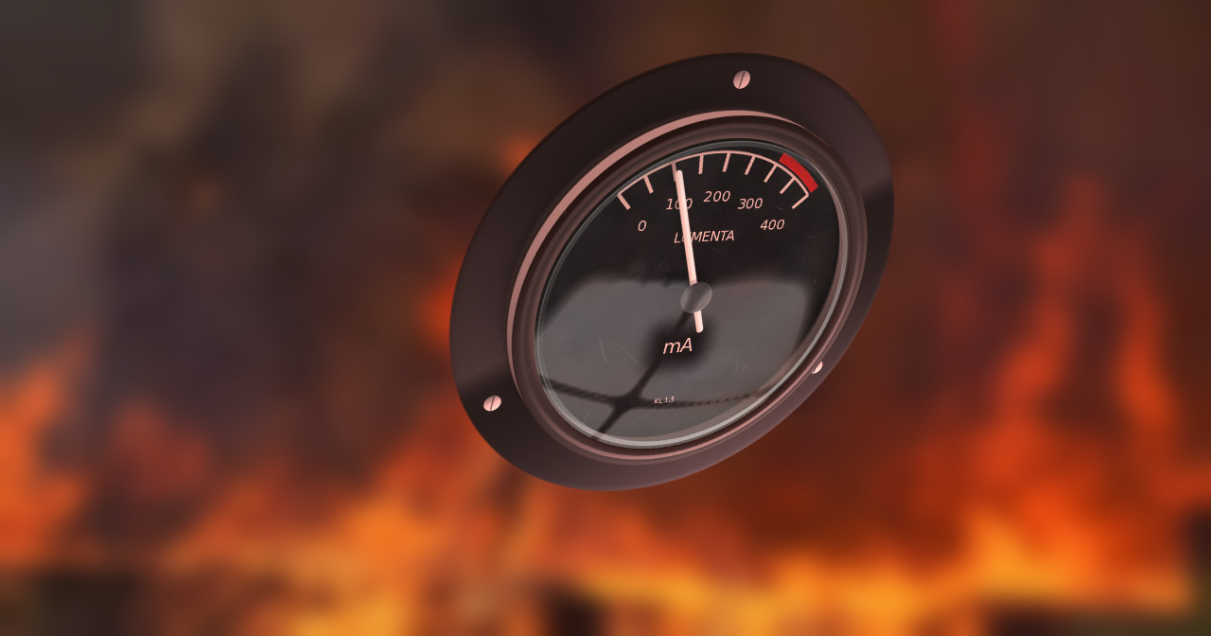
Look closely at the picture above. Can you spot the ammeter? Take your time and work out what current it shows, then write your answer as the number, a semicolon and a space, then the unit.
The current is 100; mA
